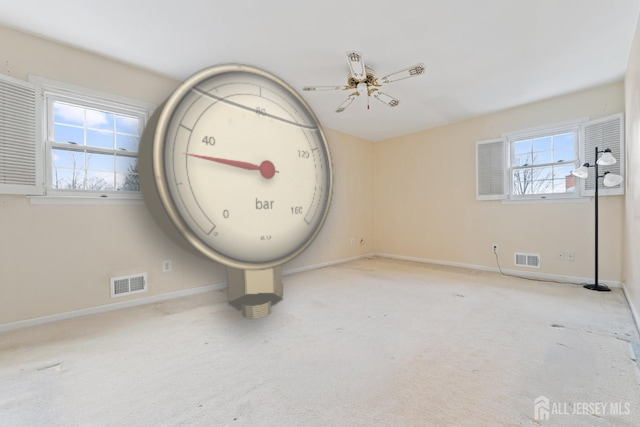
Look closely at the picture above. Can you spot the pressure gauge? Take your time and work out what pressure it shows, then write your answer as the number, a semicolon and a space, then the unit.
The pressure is 30; bar
